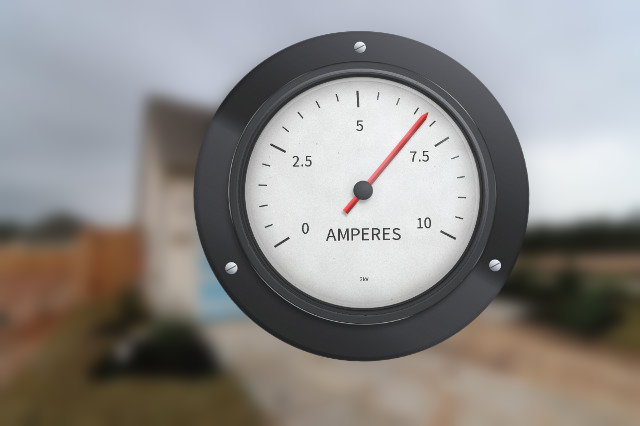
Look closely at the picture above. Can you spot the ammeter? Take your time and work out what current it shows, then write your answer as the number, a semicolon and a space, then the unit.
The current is 6.75; A
